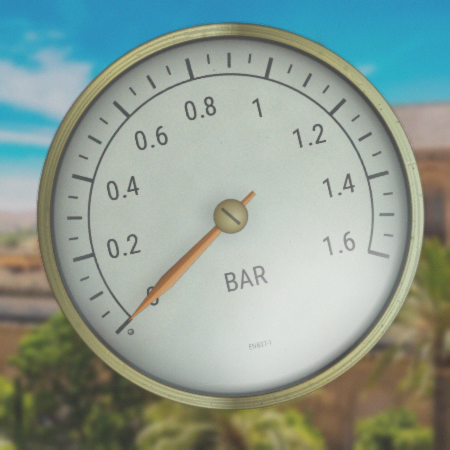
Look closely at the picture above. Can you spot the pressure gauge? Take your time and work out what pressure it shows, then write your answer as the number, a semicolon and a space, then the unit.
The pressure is 0; bar
